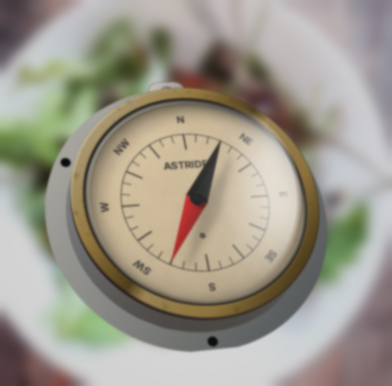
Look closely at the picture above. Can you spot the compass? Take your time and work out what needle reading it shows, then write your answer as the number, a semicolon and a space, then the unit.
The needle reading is 210; °
